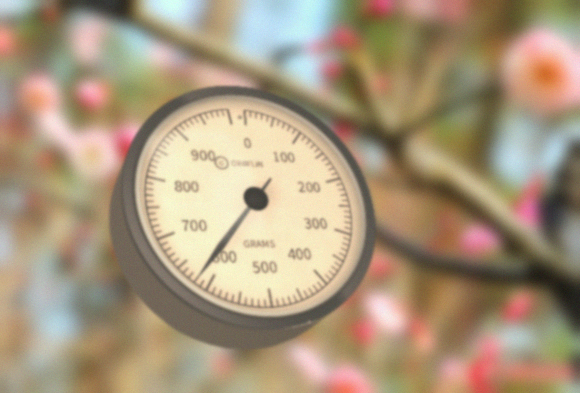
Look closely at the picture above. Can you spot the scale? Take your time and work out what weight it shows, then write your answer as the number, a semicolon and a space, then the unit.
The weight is 620; g
